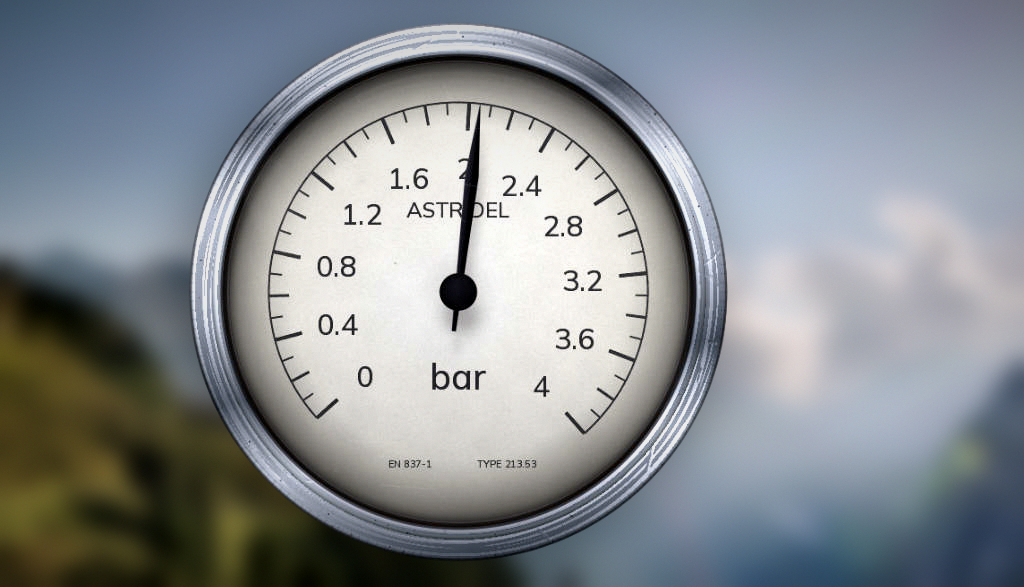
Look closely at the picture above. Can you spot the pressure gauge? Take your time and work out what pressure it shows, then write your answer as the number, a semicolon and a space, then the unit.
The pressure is 2.05; bar
